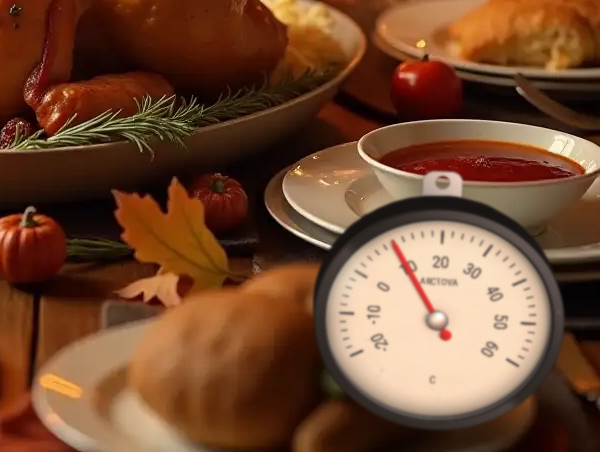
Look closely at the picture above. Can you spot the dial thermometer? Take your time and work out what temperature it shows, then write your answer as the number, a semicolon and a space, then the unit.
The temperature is 10; °C
